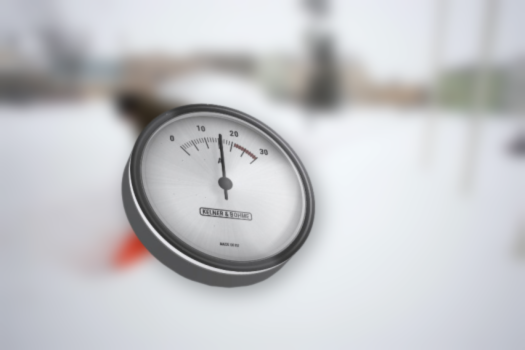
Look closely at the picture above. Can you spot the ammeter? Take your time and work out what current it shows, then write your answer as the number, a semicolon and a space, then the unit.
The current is 15; A
